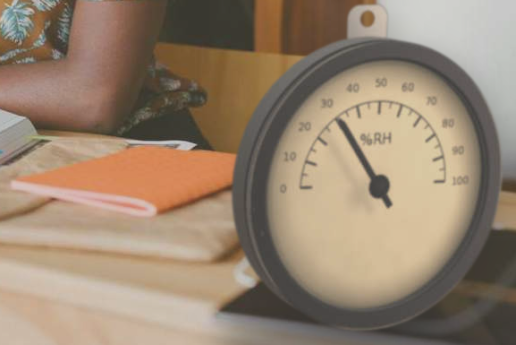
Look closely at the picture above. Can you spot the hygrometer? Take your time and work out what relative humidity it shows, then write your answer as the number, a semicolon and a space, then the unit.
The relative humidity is 30; %
